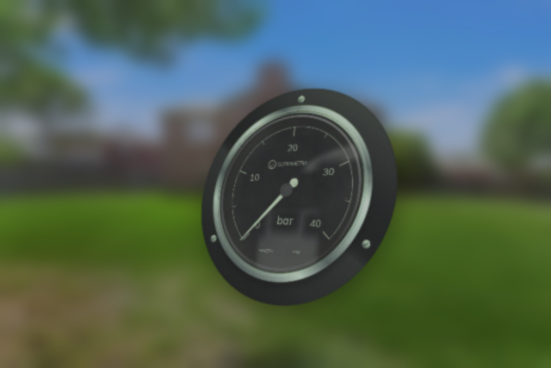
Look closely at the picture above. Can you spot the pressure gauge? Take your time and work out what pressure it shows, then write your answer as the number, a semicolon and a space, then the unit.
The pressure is 0; bar
